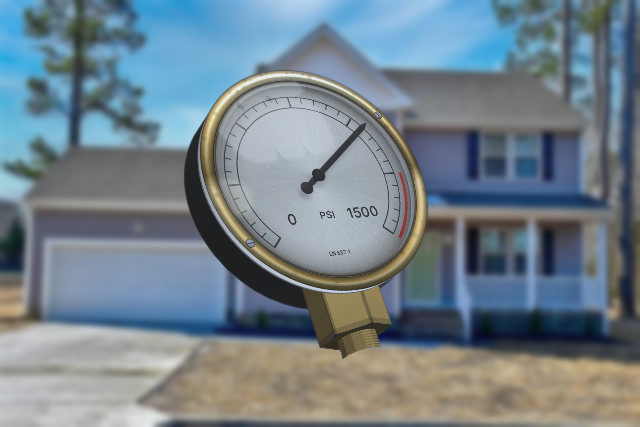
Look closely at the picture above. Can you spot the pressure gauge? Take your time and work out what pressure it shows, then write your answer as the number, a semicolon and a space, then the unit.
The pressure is 1050; psi
